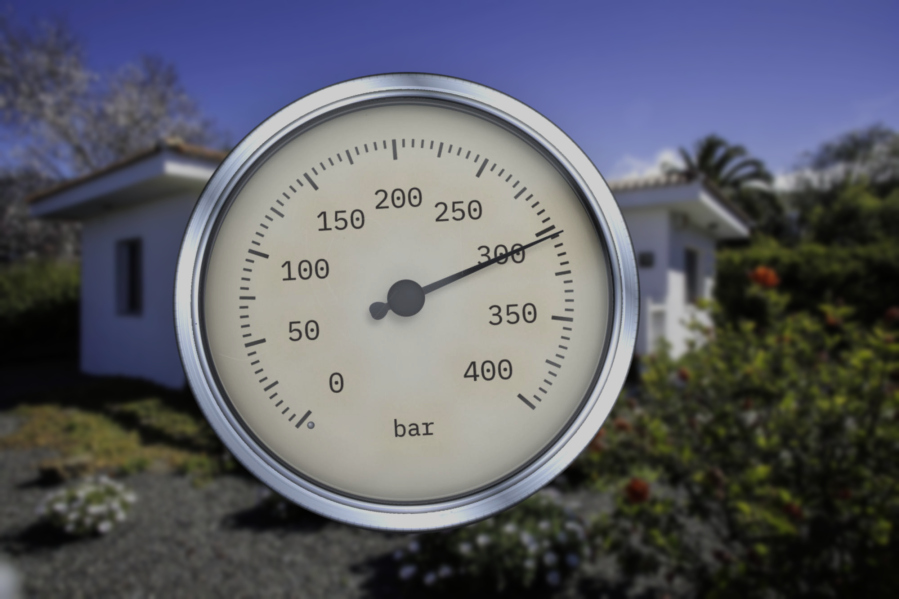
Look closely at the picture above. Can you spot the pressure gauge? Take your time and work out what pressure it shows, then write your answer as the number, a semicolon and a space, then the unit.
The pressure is 305; bar
